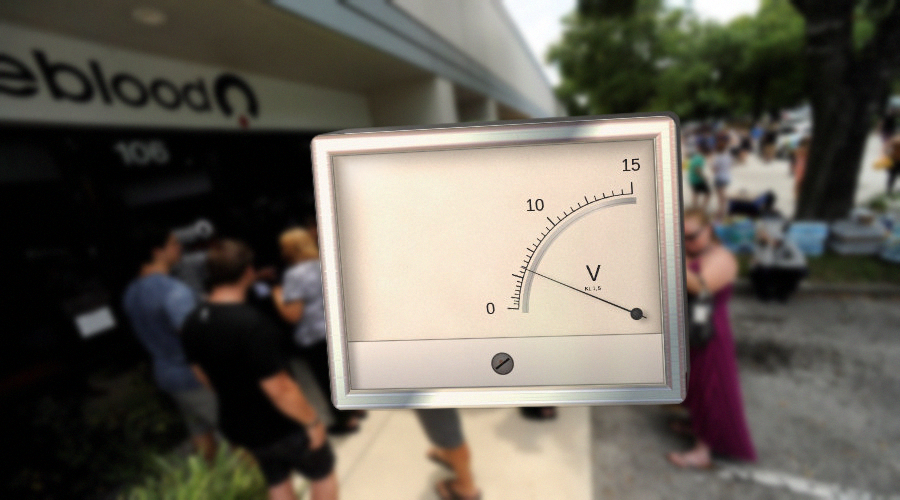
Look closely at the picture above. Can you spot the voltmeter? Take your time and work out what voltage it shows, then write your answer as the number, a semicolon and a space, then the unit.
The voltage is 6; V
